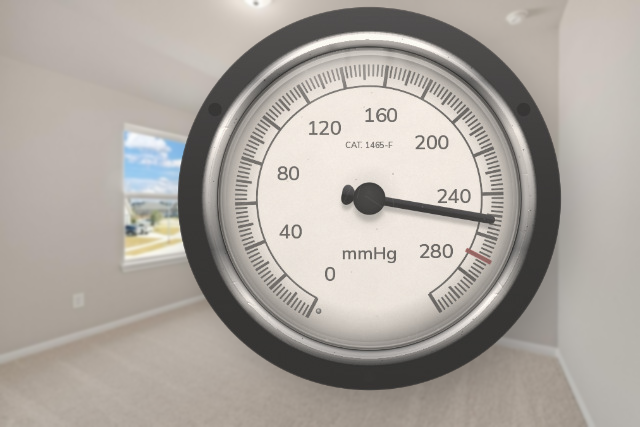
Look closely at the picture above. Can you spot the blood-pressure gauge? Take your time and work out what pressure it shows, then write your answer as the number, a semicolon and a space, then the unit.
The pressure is 252; mmHg
